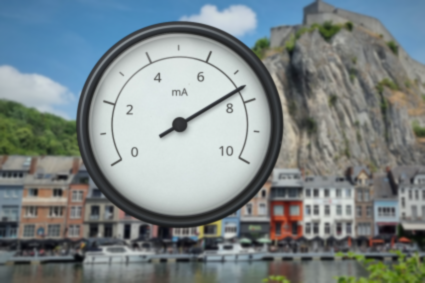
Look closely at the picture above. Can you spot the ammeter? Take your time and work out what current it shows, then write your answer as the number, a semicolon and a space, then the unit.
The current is 7.5; mA
